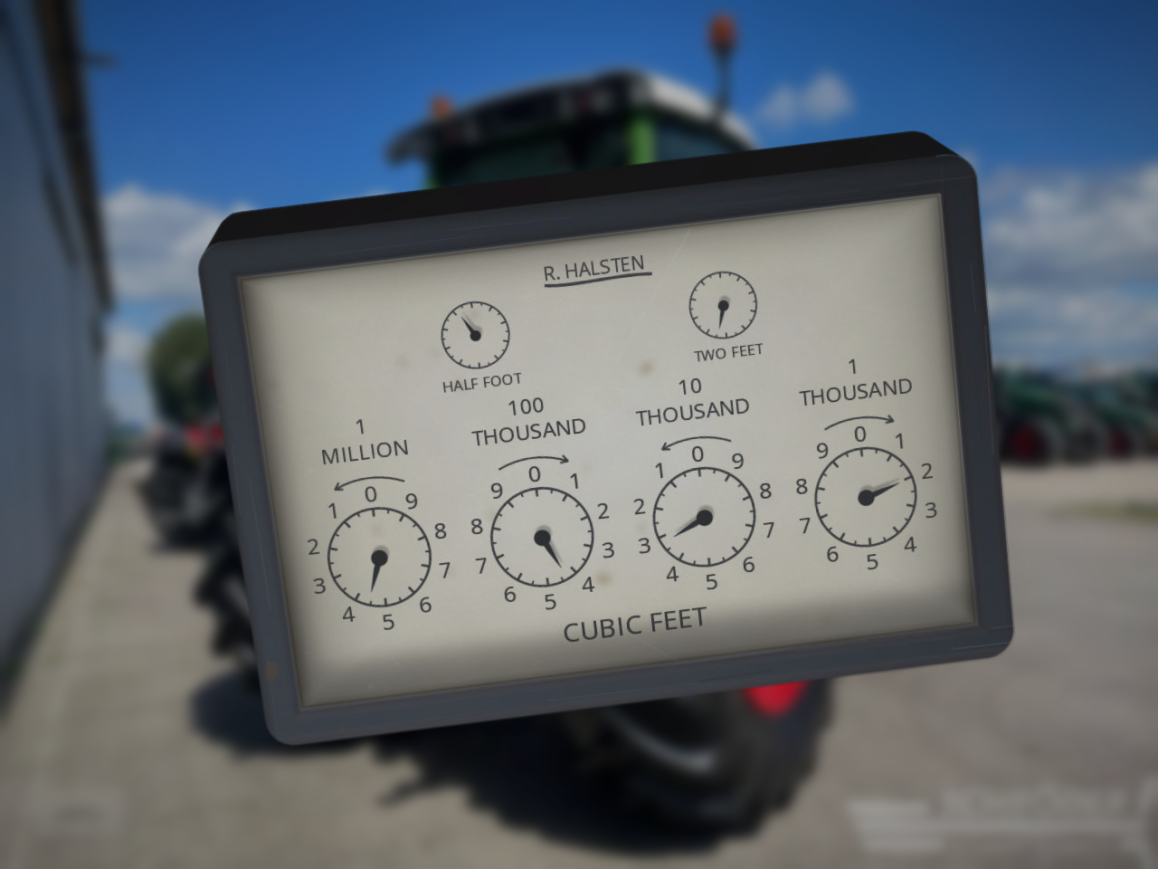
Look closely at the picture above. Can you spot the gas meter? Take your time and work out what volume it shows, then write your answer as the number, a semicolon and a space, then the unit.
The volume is 443200; ft³
